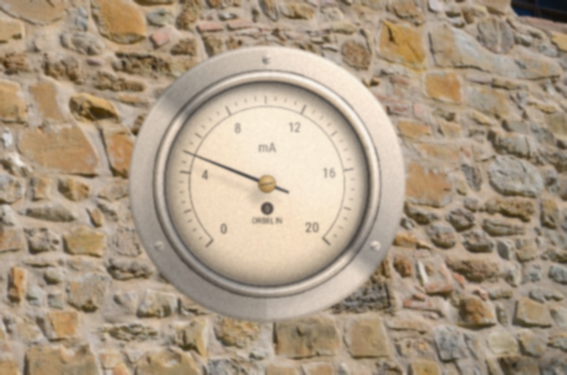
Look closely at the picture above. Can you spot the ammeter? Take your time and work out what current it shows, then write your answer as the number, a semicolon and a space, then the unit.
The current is 5; mA
